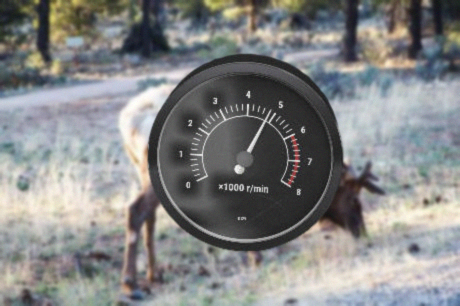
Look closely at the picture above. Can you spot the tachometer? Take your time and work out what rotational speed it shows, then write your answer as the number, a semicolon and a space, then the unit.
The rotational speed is 4800; rpm
